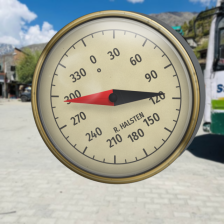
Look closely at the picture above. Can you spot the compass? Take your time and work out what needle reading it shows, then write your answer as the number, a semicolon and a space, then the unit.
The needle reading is 295; °
